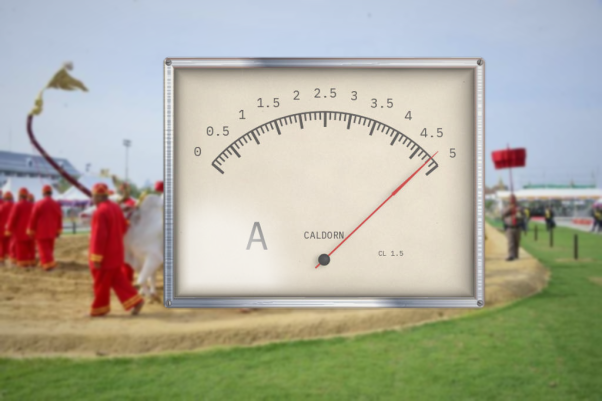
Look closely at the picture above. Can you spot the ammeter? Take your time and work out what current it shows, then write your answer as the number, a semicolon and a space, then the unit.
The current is 4.8; A
